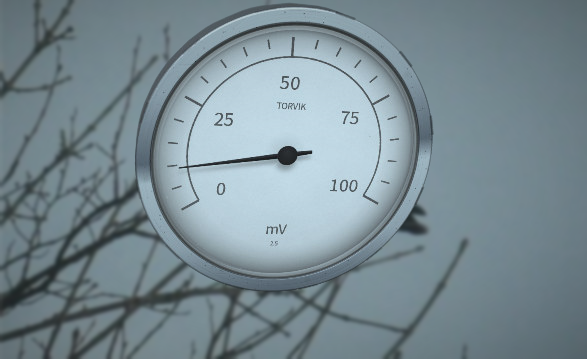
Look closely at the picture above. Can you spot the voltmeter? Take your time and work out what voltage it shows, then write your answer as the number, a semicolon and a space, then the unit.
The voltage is 10; mV
